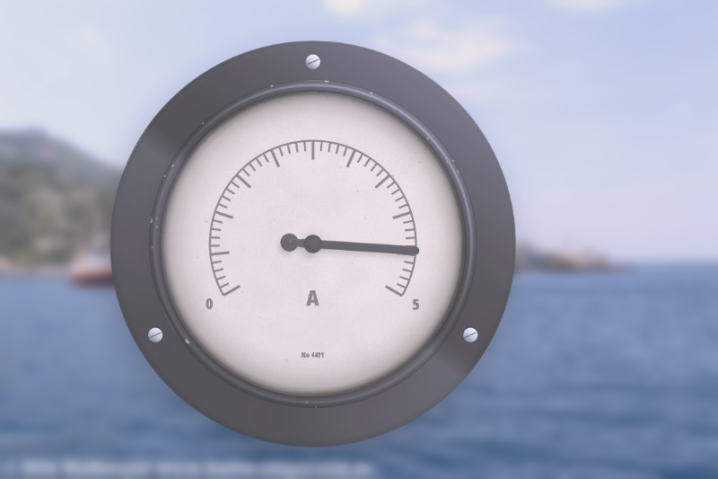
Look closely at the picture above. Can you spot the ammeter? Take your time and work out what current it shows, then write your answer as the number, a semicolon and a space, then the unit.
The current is 4.45; A
